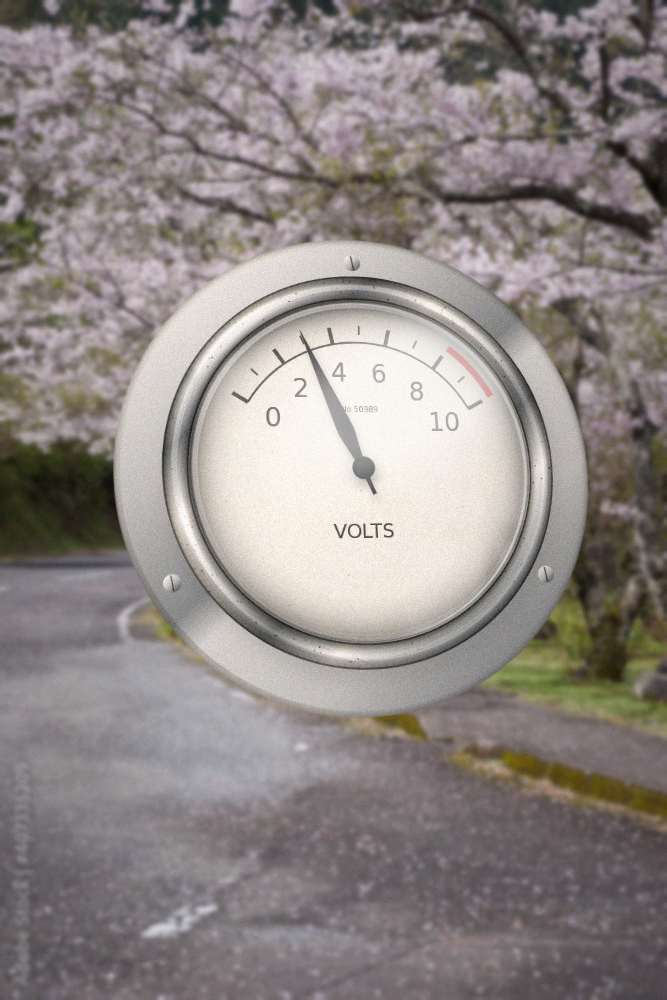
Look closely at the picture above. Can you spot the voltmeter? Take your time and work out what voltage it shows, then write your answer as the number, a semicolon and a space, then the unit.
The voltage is 3; V
